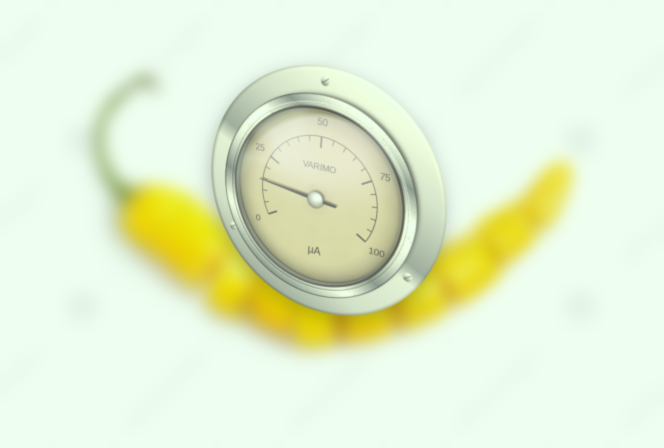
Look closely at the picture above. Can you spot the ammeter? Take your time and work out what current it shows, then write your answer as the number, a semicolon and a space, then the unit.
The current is 15; µA
